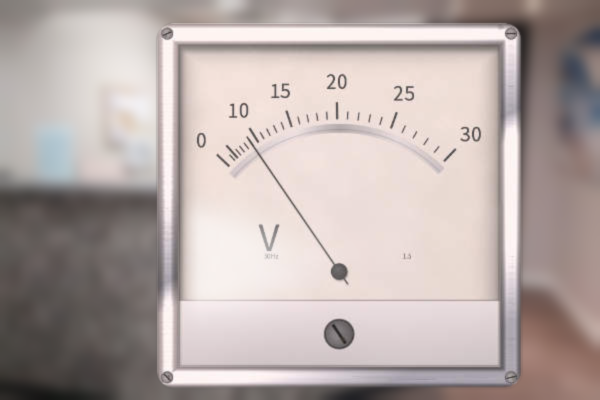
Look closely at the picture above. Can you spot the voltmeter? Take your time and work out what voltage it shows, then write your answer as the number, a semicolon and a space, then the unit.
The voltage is 9; V
